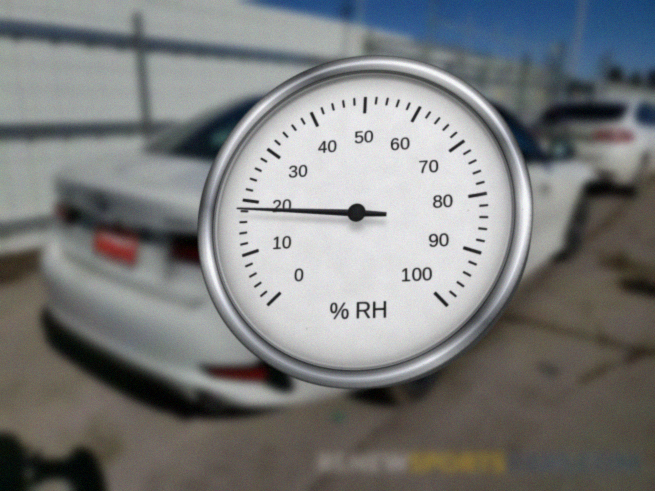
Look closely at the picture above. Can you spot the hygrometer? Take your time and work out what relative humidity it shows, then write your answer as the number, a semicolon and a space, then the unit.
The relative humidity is 18; %
